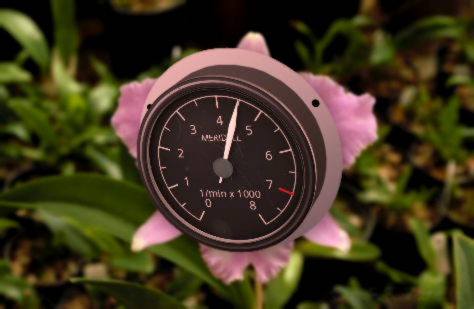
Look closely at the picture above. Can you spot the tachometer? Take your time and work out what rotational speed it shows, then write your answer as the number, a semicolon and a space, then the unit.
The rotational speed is 4500; rpm
